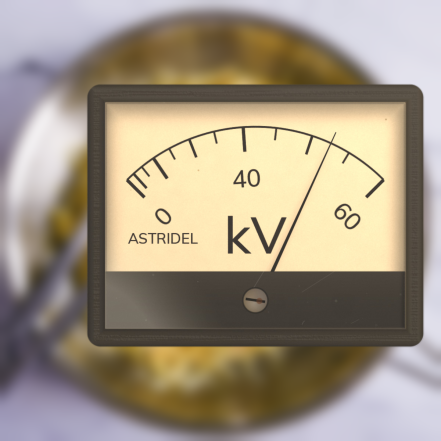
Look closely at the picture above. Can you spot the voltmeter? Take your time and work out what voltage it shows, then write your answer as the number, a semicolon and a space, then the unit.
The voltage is 52.5; kV
